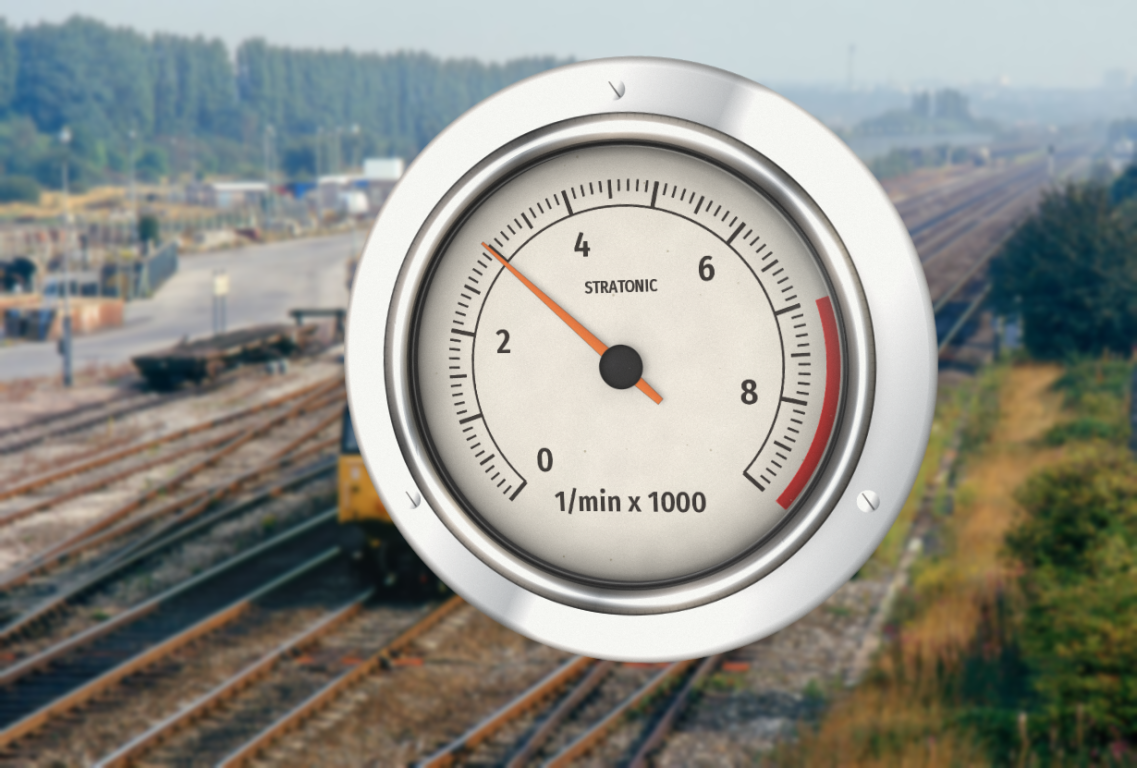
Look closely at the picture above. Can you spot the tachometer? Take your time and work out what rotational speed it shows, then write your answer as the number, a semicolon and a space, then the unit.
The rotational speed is 3000; rpm
